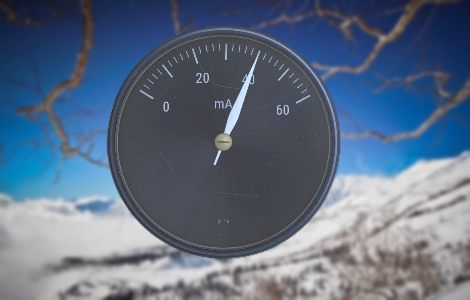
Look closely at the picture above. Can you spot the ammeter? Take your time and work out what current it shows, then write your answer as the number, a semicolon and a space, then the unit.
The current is 40; mA
